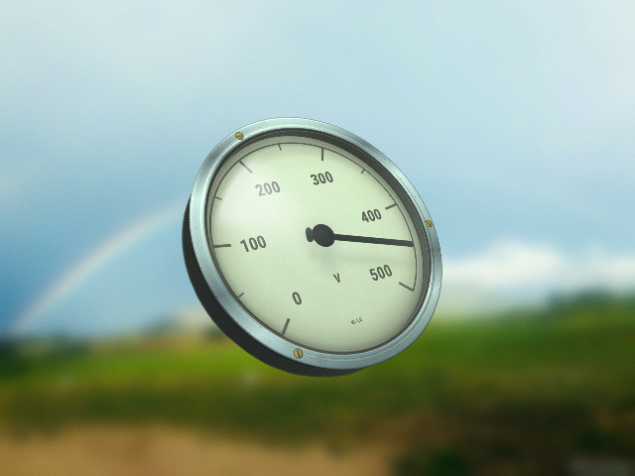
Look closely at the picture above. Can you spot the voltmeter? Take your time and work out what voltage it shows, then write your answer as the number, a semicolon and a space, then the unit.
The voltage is 450; V
